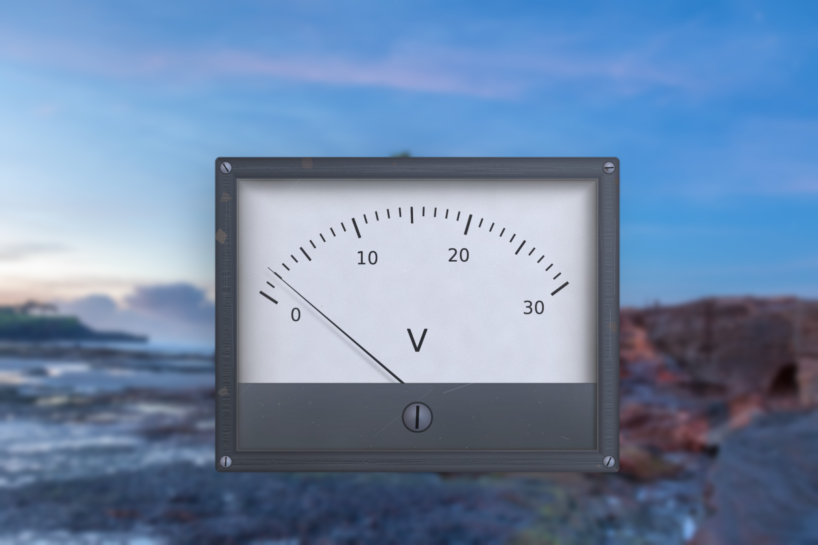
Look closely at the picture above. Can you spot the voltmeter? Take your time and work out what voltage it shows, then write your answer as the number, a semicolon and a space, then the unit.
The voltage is 2; V
